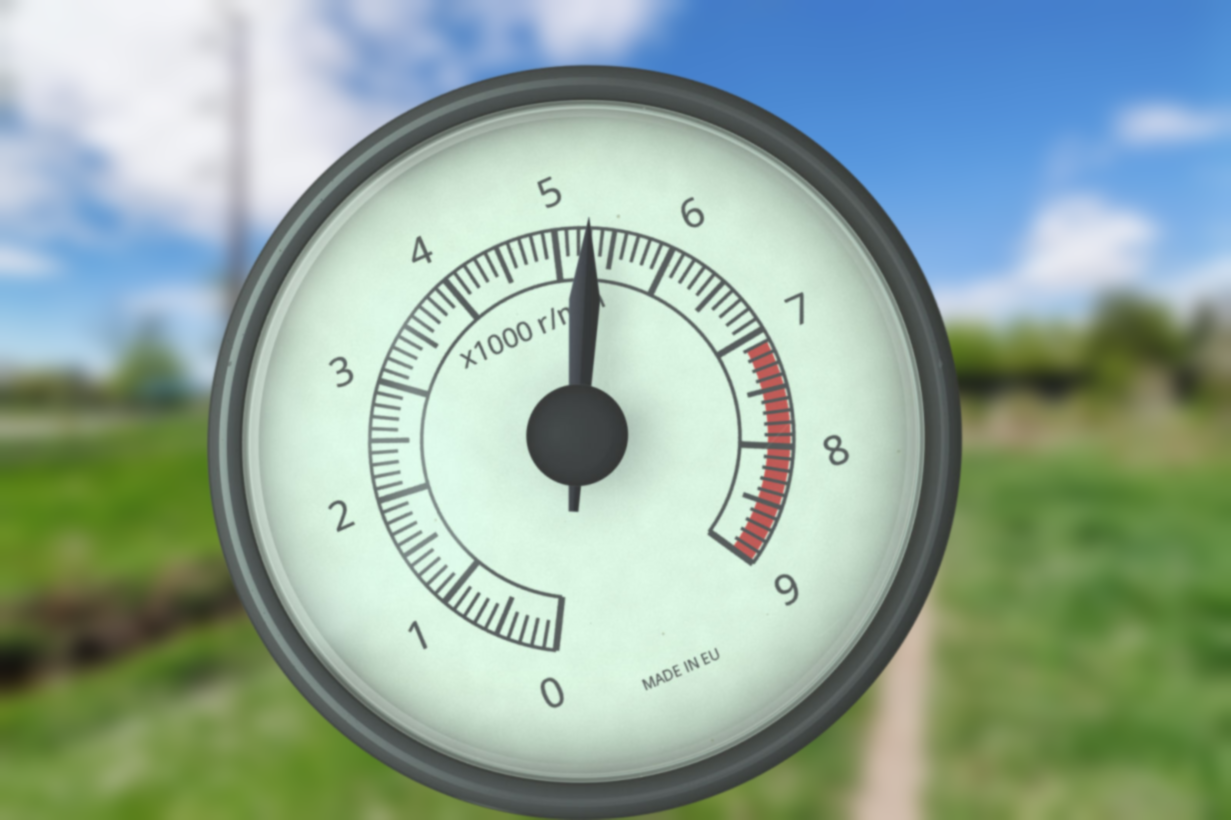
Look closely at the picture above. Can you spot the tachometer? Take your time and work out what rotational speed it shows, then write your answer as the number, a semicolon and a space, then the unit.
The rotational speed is 5300; rpm
